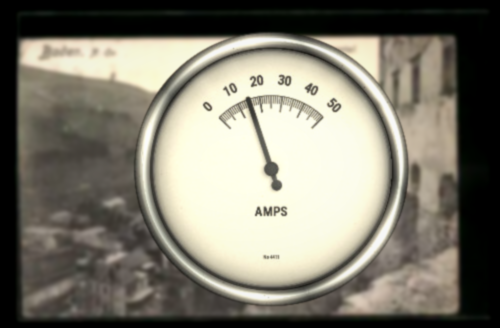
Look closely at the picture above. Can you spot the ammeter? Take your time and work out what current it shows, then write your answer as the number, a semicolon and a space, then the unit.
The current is 15; A
